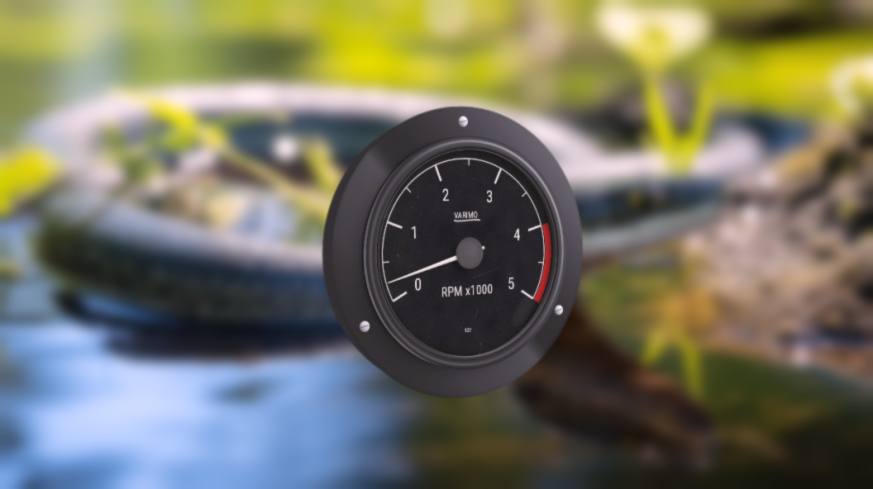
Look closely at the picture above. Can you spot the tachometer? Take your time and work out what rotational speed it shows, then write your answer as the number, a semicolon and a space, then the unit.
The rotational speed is 250; rpm
